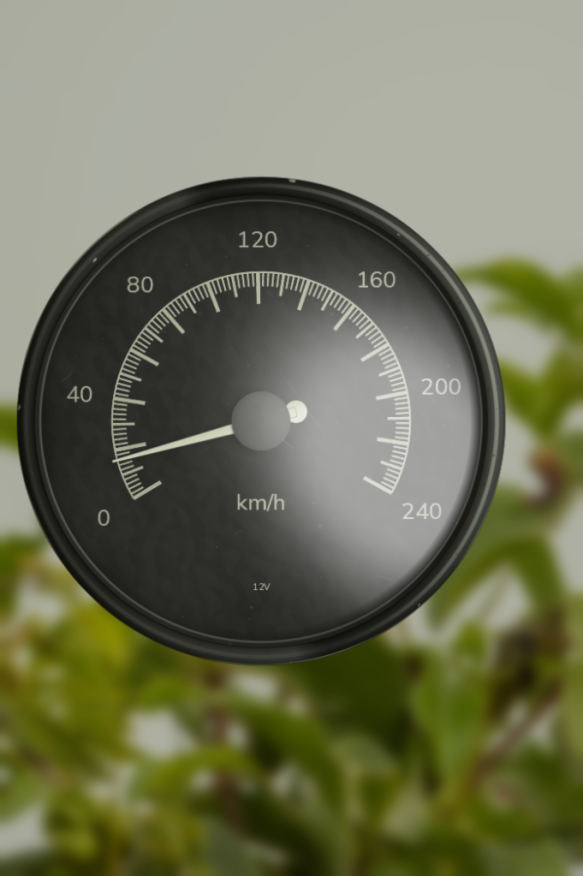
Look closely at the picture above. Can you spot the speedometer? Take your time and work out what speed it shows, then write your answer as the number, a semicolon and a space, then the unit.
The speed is 16; km/h
